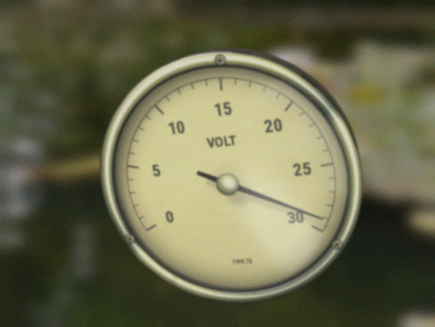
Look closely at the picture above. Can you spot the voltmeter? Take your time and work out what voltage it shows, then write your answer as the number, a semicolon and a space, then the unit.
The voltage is 29; V
